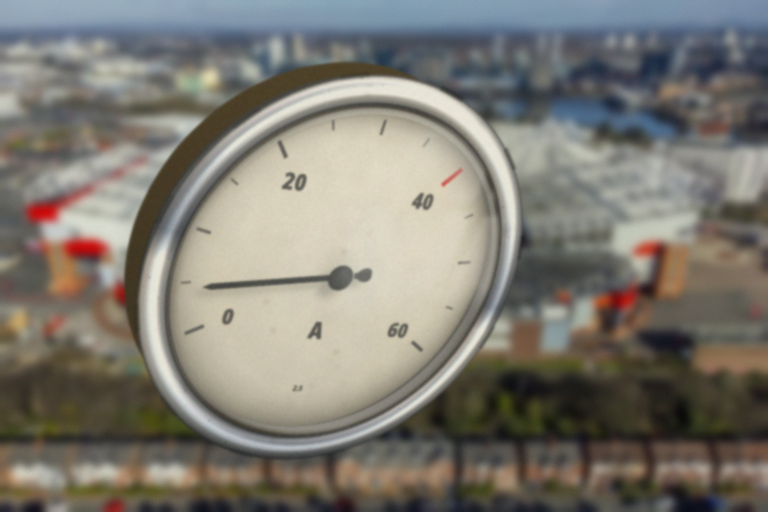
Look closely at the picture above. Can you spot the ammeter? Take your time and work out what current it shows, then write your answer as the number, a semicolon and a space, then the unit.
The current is 5; A
